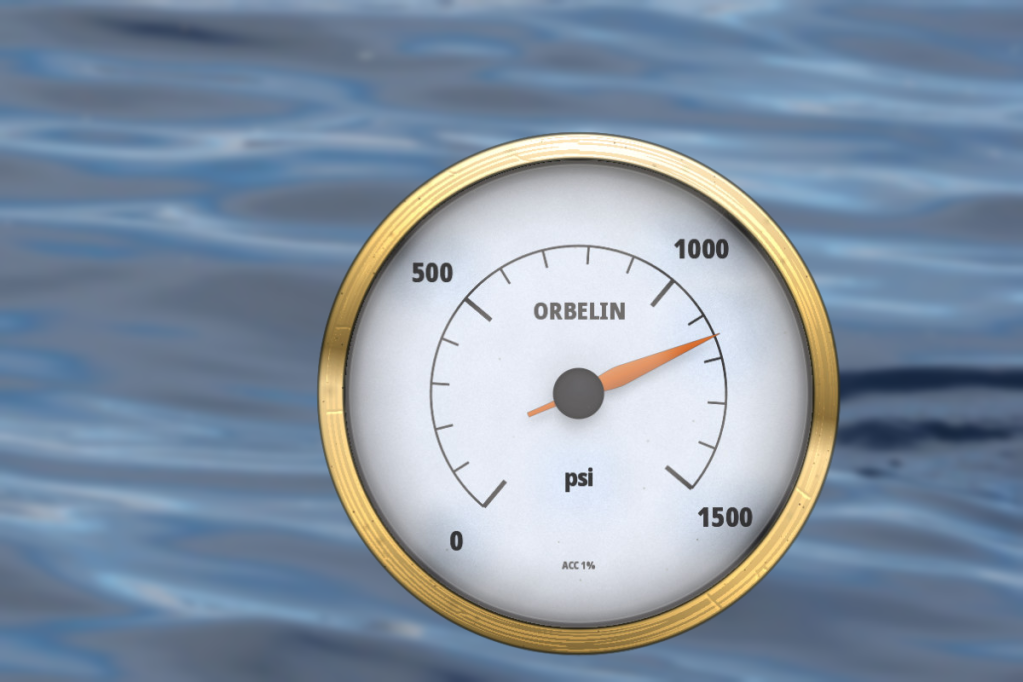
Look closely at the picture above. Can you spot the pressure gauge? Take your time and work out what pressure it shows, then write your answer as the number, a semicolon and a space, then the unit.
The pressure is 1150; psi
